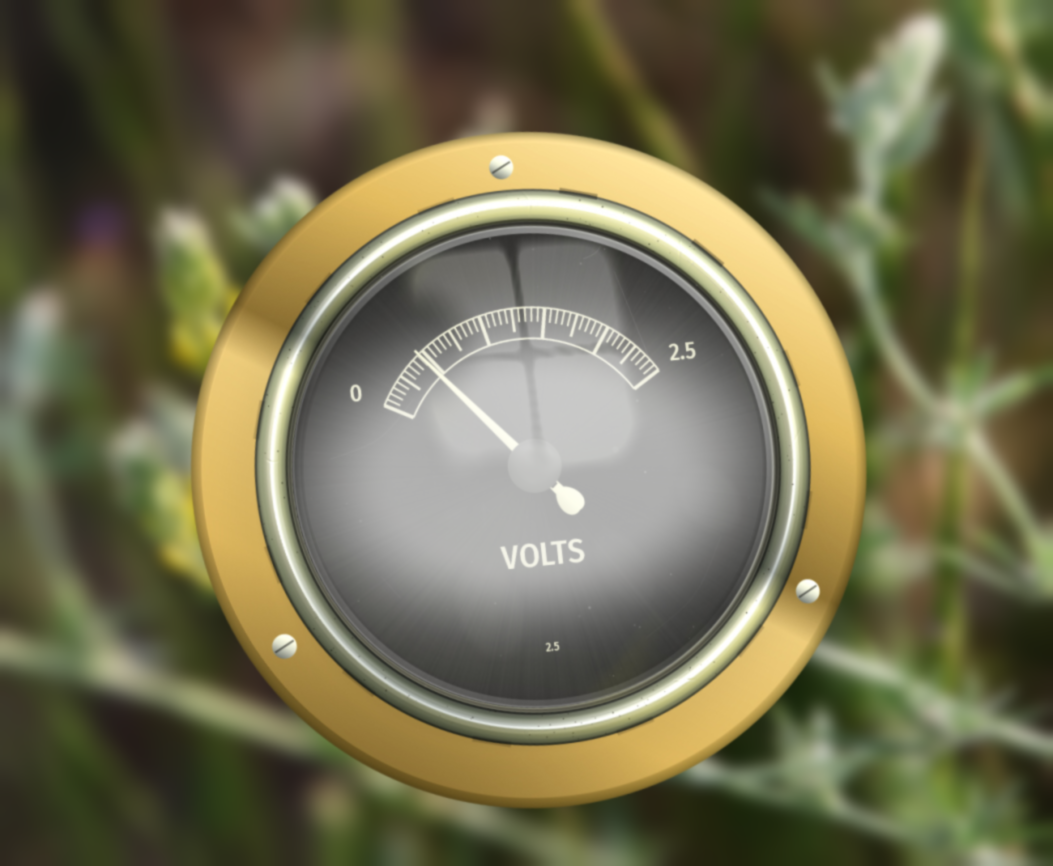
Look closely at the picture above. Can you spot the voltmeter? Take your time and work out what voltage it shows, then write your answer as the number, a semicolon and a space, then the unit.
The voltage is 0.45; V
